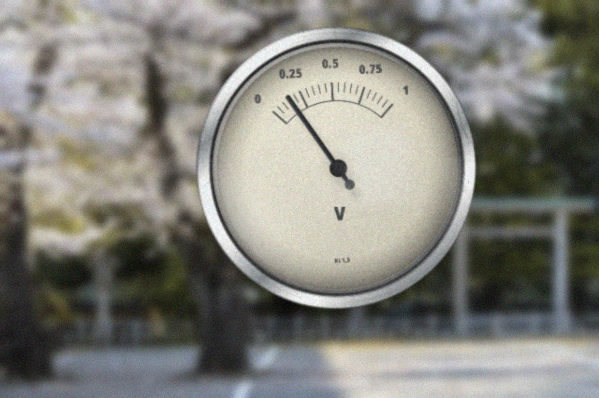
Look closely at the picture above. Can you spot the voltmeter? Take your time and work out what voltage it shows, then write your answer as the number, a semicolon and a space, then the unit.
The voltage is 0.15; V
